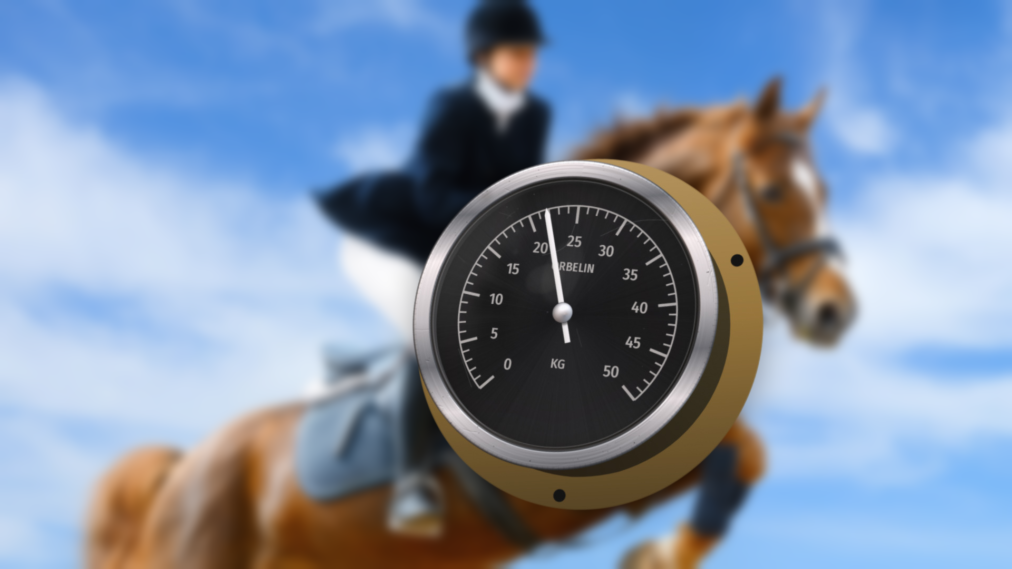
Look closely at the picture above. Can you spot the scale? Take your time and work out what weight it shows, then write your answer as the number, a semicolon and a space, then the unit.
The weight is 22; kg
